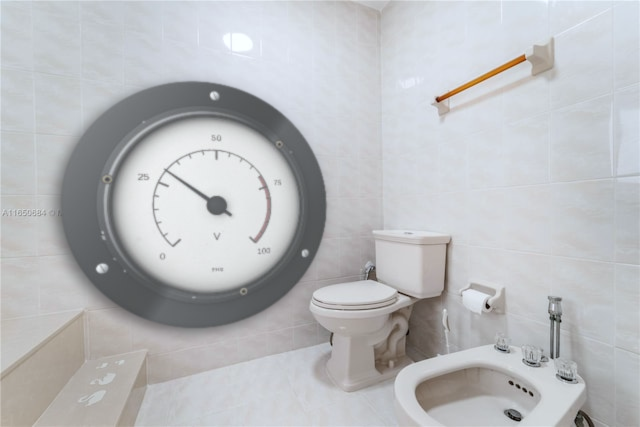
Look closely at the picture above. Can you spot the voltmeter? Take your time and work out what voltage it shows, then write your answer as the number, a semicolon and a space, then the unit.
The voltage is 30; V
